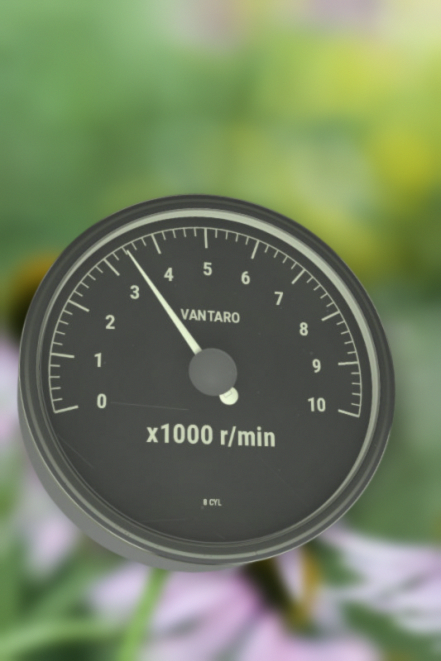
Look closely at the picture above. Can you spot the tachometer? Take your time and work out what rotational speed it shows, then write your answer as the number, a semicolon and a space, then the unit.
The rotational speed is 3400; rpm
